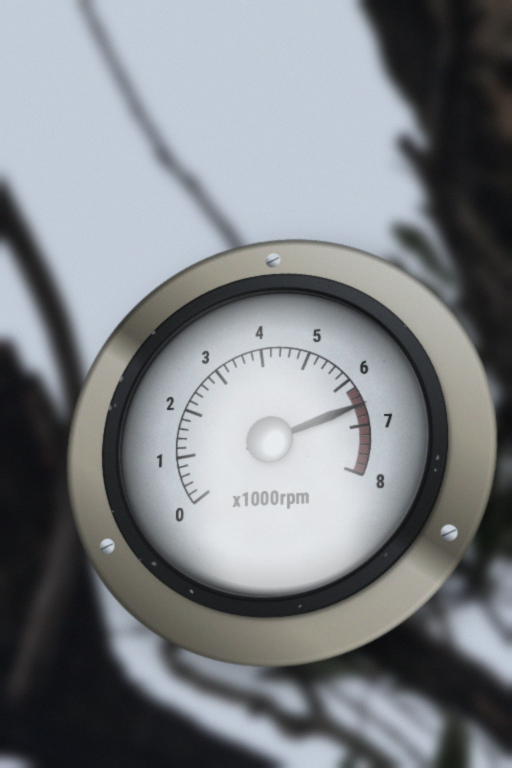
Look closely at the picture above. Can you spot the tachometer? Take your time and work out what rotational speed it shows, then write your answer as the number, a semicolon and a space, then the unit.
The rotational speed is 6600; rpm
